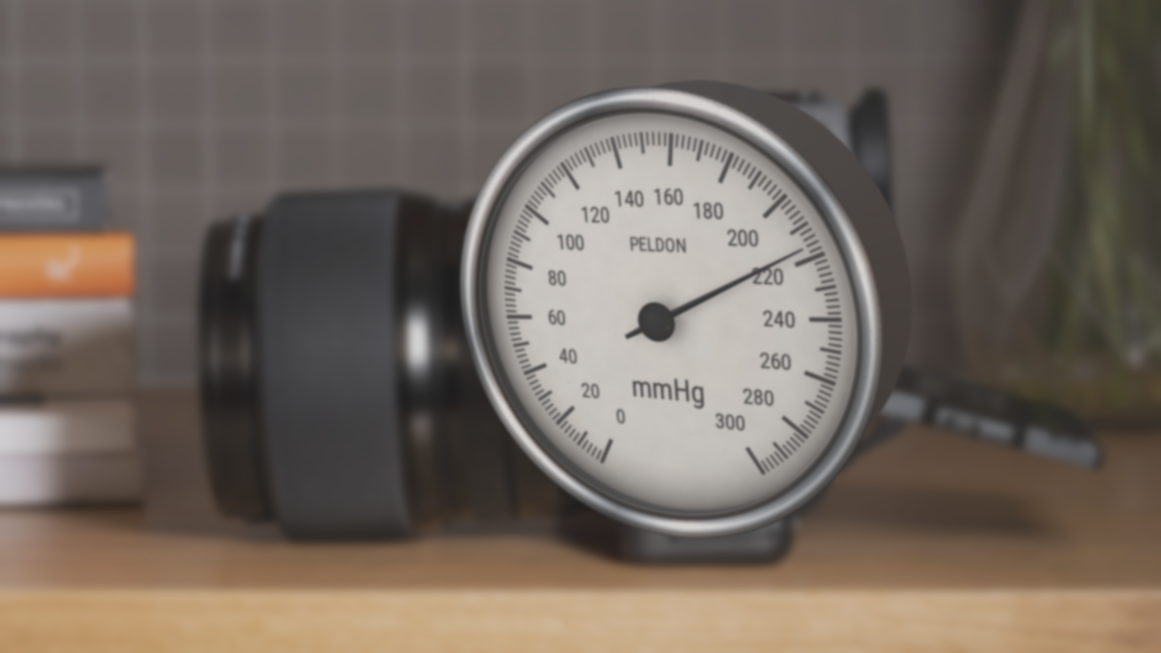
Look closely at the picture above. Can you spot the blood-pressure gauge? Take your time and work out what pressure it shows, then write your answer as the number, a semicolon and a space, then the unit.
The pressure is 216; mmHg
